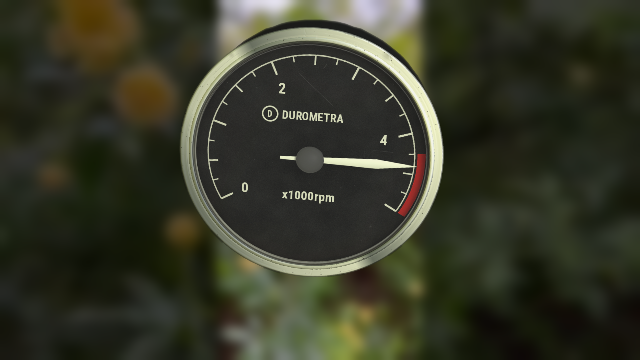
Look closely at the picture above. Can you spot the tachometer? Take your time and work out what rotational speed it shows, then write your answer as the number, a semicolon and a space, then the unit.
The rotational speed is 4375; rpm
